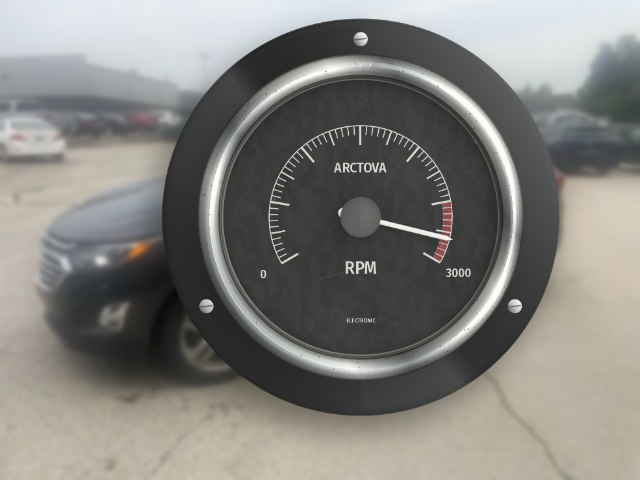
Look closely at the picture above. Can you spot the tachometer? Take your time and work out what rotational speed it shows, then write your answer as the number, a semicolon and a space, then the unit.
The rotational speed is 2800; rpm
